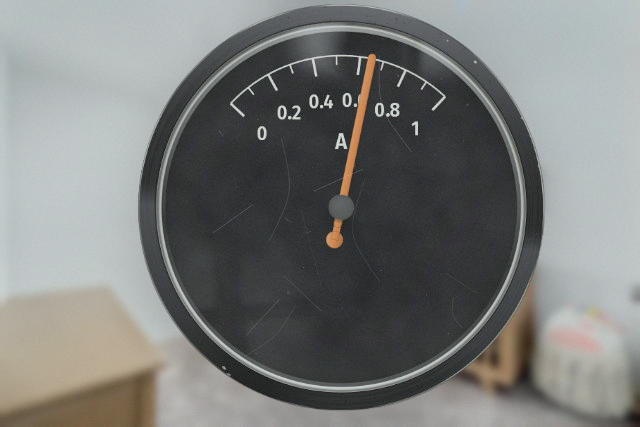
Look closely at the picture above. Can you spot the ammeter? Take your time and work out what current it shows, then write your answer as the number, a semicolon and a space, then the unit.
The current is 0.65; A
